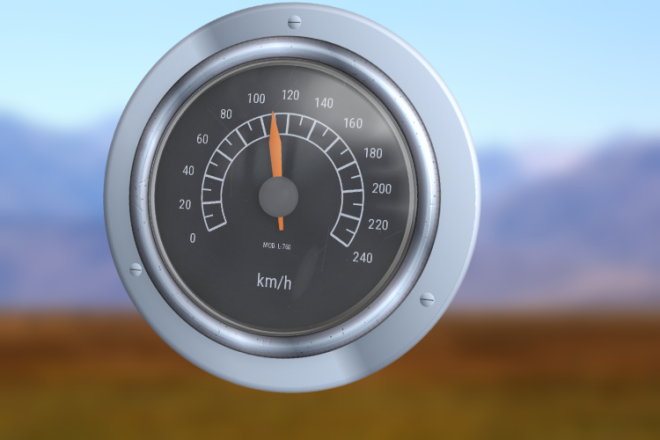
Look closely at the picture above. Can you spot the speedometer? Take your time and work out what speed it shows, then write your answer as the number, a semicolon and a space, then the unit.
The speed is 110; km/h
